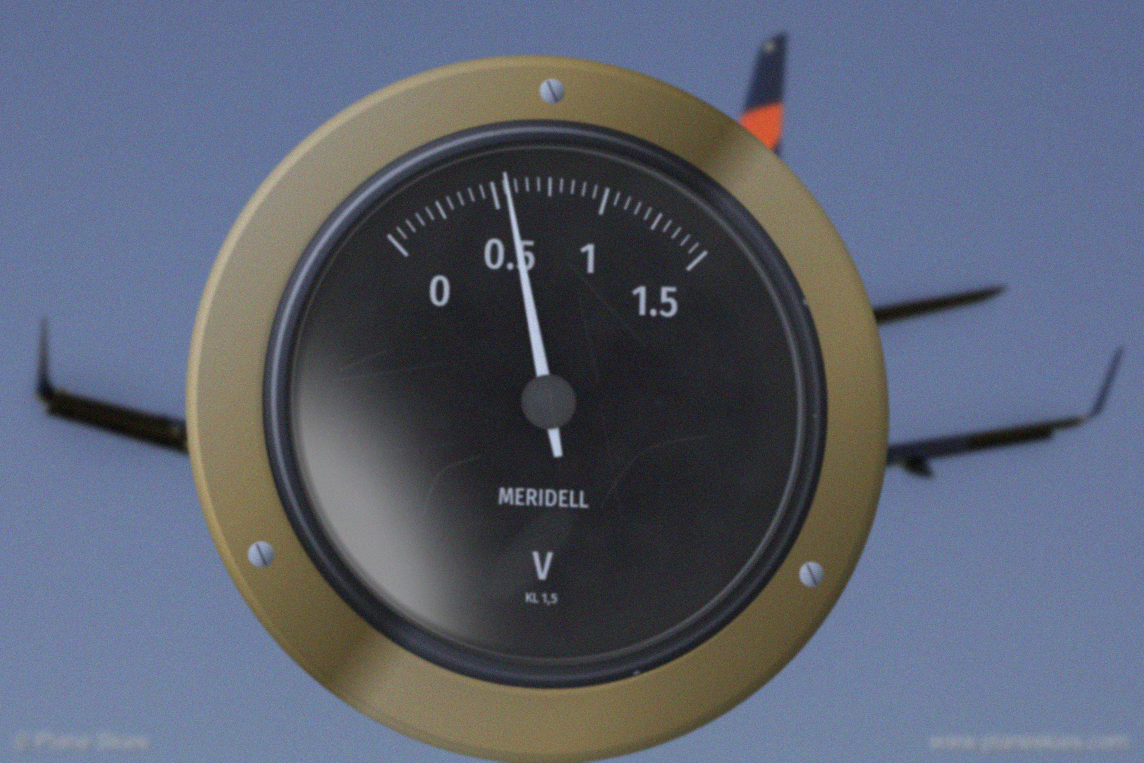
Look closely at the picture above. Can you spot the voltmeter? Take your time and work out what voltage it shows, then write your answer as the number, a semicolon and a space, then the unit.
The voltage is 0.55; V
